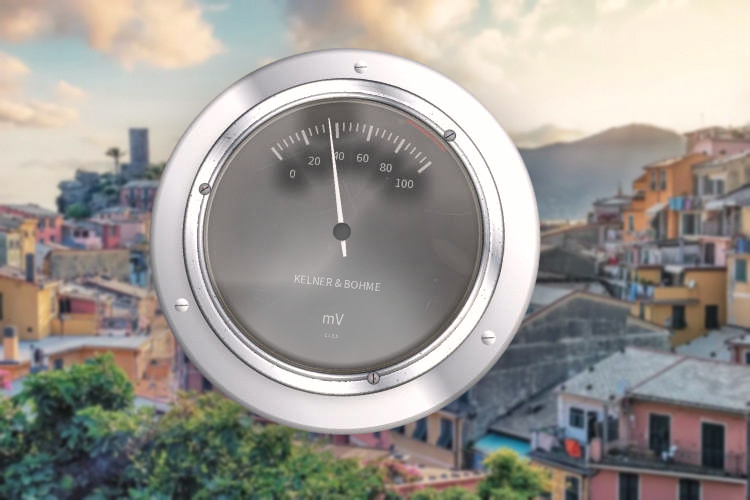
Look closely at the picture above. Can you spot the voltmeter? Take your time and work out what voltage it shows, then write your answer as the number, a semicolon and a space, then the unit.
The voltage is 36; mV
